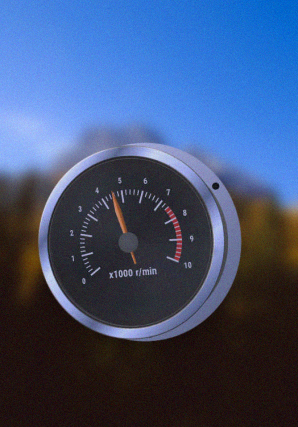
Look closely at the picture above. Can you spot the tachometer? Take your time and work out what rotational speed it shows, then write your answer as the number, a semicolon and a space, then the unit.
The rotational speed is 4600; rpm
